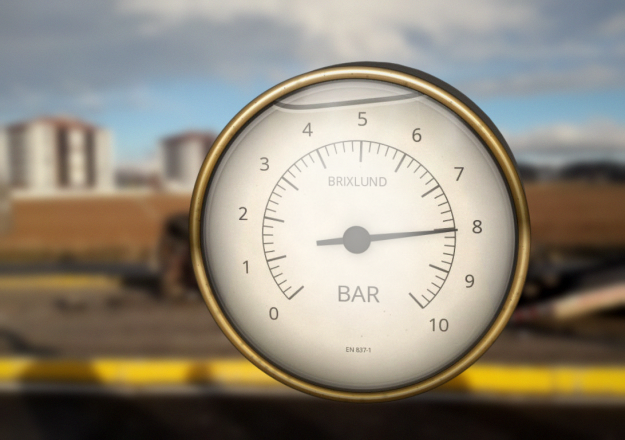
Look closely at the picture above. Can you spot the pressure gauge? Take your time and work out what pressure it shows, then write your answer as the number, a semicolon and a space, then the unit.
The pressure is 8; bar
